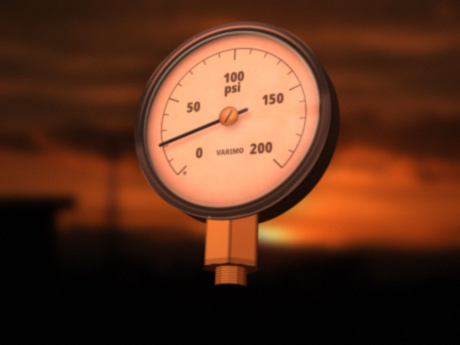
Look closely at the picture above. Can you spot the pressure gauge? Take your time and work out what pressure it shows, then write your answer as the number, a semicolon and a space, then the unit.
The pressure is 20; psi
